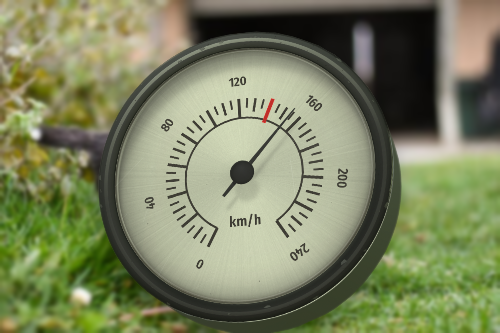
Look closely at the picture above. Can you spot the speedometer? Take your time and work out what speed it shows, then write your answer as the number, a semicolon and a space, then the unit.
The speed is 155; km/h
